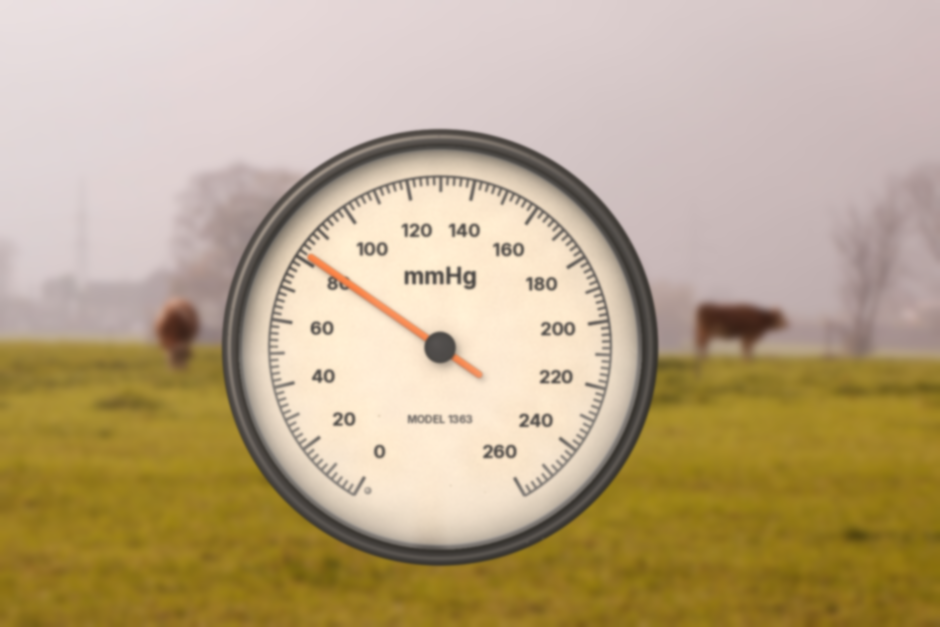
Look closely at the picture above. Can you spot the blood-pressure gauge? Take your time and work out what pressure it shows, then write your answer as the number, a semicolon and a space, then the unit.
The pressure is 82; mmHg
